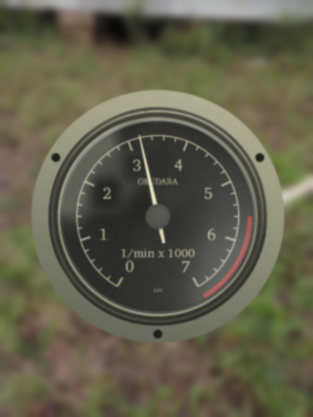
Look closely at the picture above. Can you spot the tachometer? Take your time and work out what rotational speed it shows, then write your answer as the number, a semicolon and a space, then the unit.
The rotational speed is 3200; rpm
